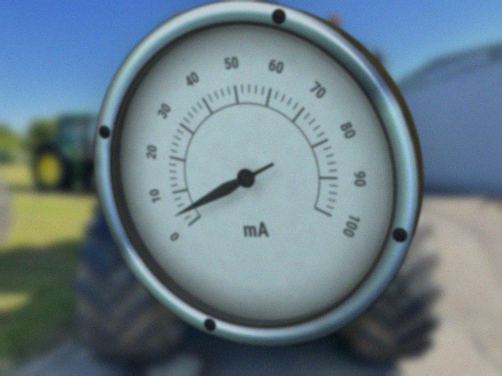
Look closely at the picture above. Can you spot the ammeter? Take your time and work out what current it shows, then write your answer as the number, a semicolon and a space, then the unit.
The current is 4; mA
